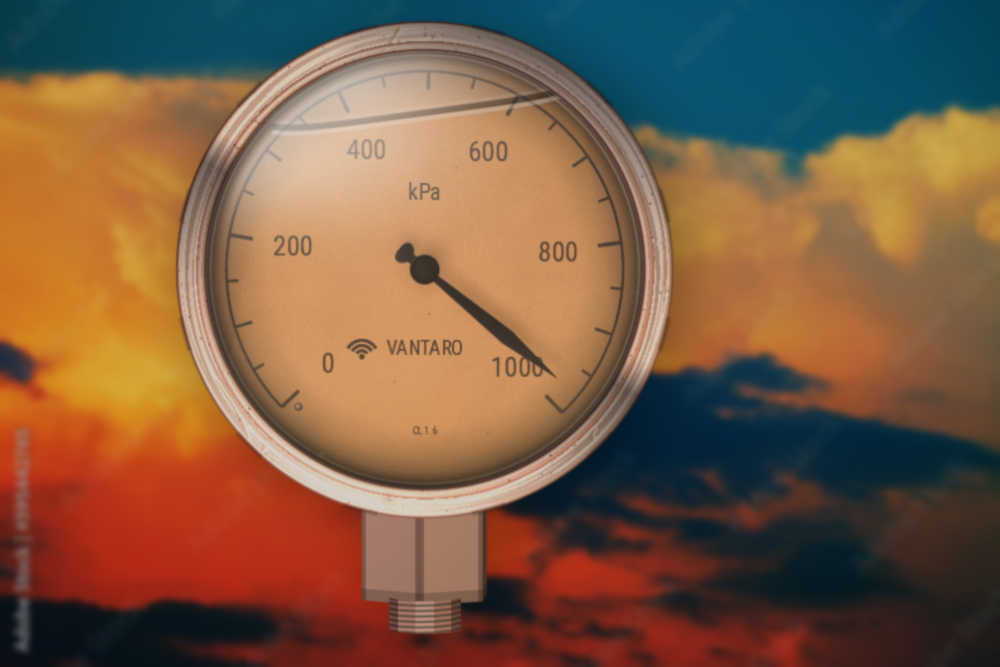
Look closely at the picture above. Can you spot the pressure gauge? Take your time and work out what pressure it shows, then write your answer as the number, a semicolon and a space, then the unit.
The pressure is 975; kPa
